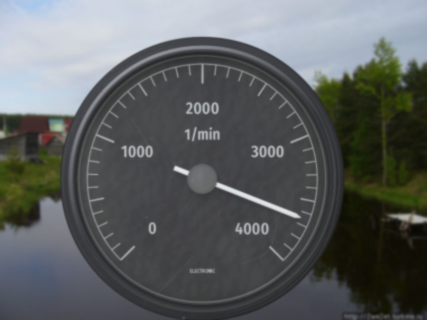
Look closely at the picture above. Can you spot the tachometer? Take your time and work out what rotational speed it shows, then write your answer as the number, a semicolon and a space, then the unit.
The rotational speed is 3650; rpm
